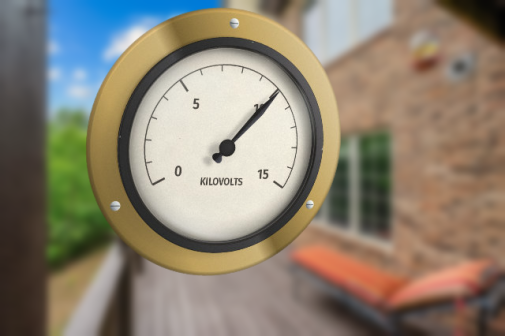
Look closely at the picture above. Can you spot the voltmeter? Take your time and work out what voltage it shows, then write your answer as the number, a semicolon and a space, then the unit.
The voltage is 10; kV
